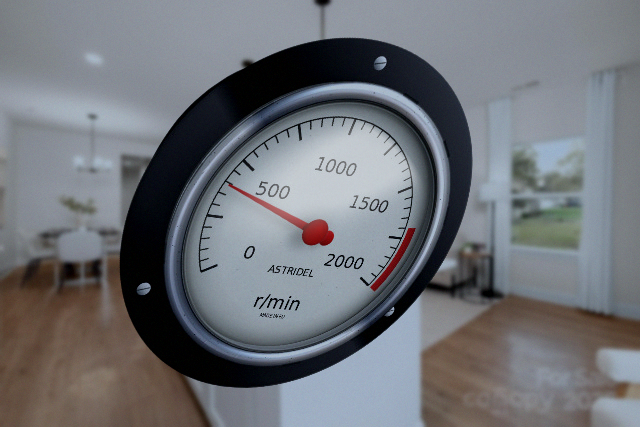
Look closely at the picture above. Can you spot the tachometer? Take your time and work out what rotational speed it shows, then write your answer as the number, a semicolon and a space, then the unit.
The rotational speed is 400; rpm
